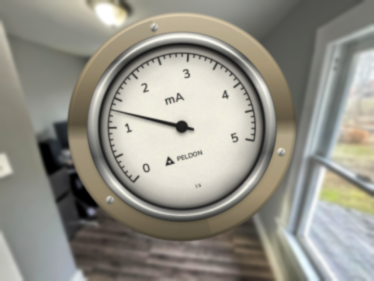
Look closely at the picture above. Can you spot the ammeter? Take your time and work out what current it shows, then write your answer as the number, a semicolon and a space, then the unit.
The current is 1.3; mA
